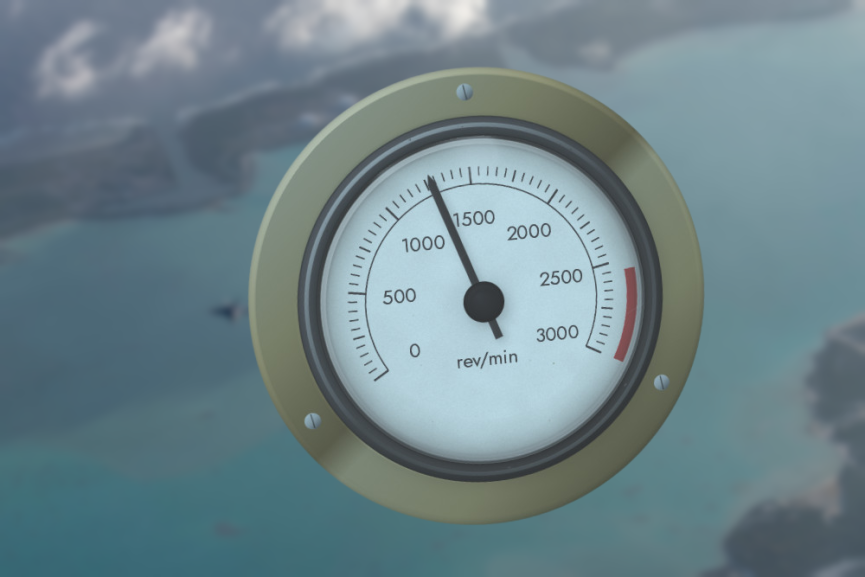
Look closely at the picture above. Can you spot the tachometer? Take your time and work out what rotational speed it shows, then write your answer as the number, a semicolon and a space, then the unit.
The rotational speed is 1275; rpm
